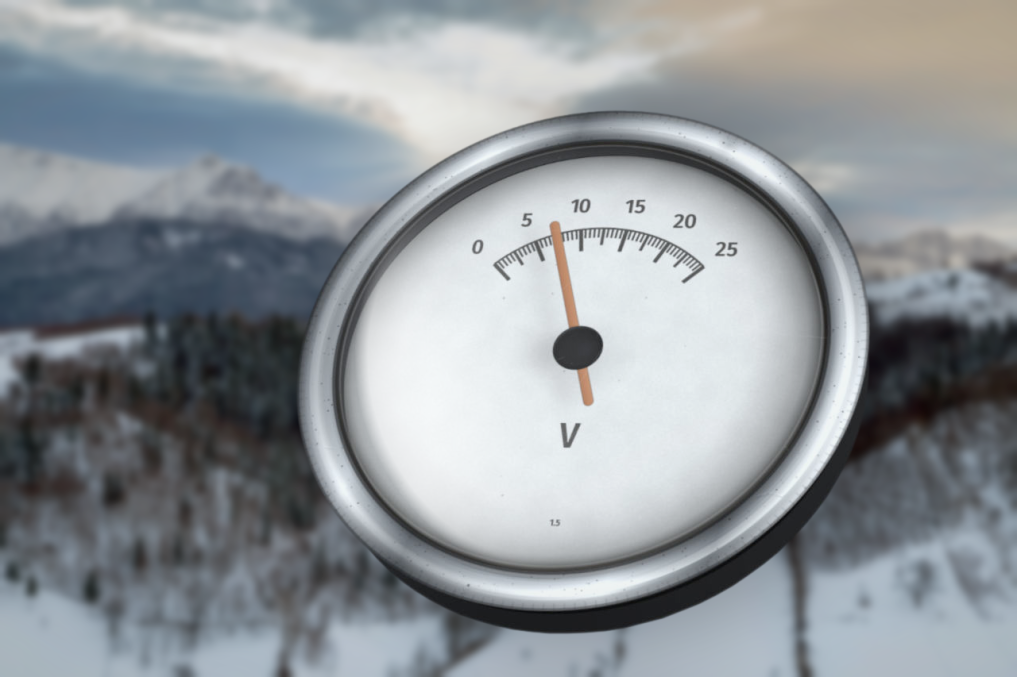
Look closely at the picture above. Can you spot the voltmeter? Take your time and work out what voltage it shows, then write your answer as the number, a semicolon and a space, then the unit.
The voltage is 7.5; V
